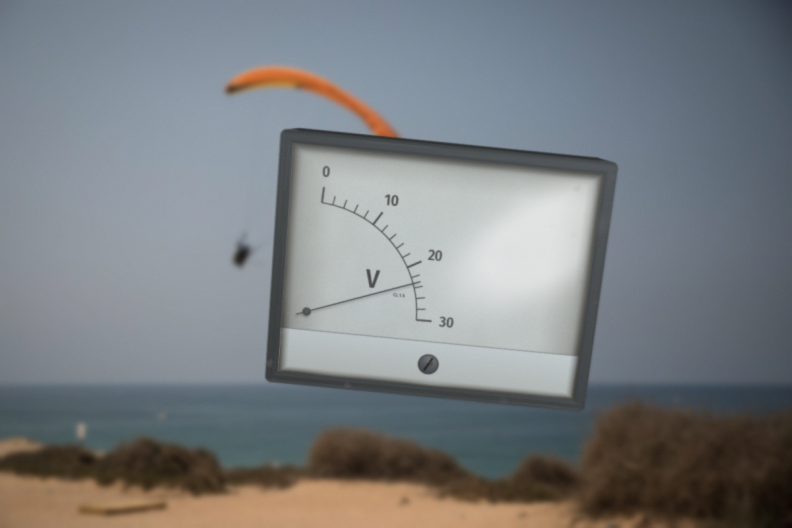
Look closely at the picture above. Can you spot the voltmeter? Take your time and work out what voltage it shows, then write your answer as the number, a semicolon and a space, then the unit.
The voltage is 23; V
